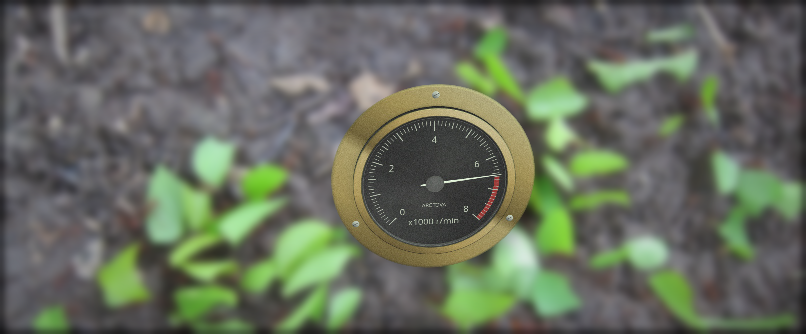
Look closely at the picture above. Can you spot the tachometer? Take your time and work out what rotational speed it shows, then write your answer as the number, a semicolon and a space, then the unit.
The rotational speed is 6500; rpm
